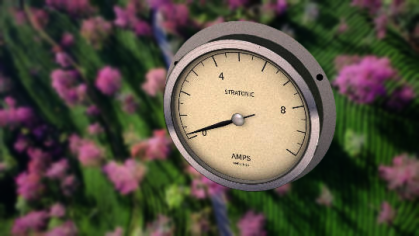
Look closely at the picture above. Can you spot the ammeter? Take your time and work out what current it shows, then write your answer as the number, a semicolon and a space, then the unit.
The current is 0.25; A
